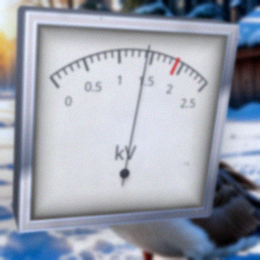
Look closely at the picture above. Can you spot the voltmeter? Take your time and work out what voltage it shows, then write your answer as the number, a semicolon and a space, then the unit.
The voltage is 1.4; kV
